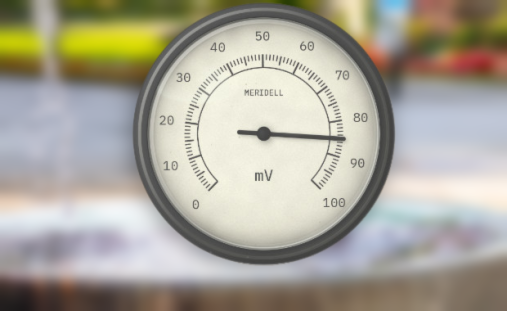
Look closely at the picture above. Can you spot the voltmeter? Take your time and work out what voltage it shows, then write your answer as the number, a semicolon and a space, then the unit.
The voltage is 85; mV
